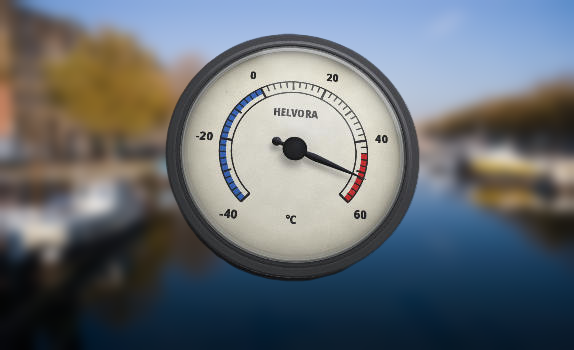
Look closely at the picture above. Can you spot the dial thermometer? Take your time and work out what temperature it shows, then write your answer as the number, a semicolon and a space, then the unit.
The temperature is 52; °C
